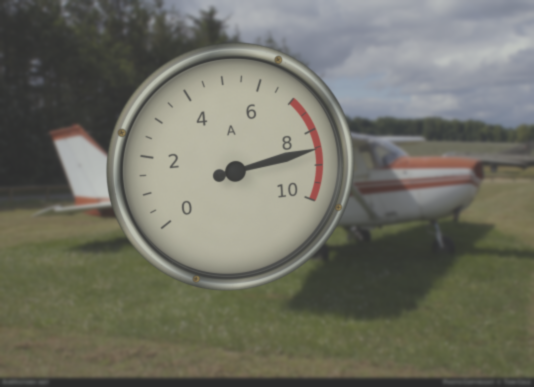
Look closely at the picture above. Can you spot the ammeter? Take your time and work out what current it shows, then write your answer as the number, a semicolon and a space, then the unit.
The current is 8.5; A
